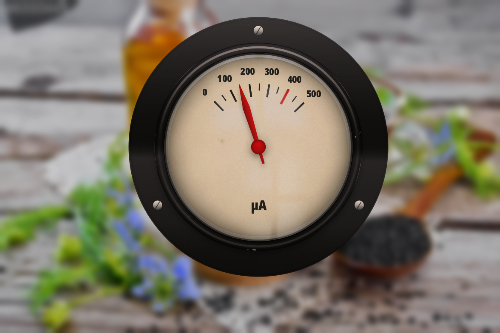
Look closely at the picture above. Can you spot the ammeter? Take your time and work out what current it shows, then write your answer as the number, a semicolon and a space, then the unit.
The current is 150; µA
